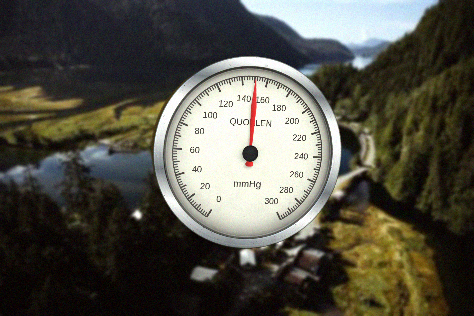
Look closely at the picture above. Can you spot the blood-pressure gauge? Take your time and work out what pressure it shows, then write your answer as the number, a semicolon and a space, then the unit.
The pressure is 150; mmHg
